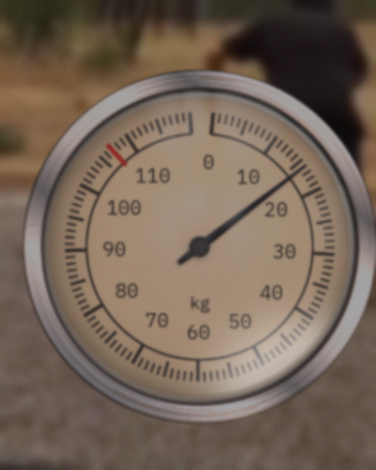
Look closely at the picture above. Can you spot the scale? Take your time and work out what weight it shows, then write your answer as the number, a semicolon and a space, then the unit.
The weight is 16; kg
